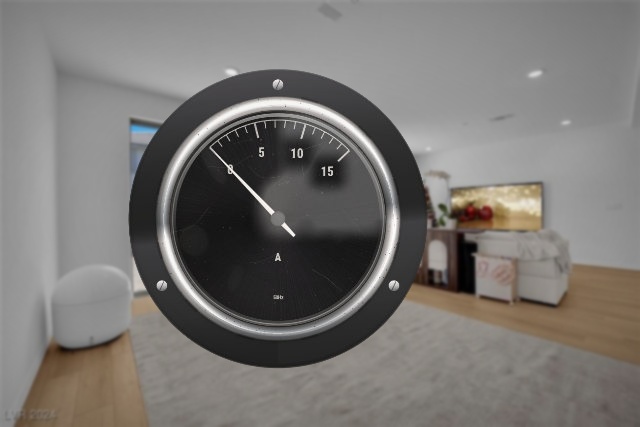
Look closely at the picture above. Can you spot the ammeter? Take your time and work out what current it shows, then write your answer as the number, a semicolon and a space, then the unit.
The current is 0; A
